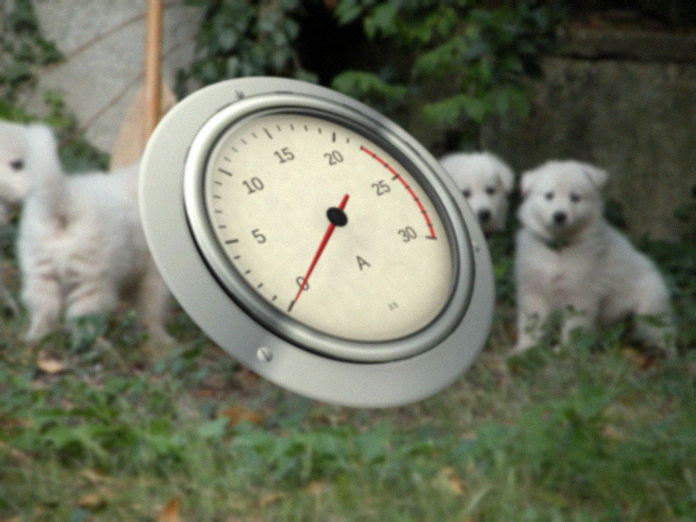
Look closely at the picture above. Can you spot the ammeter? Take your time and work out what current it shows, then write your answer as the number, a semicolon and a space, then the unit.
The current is 0; A
